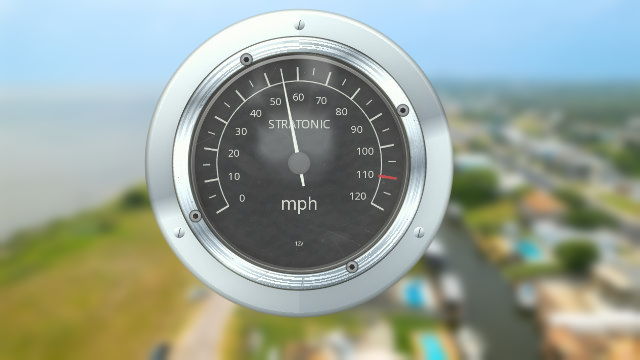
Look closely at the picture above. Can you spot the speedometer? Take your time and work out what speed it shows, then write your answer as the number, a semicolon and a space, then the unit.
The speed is 55; mph
